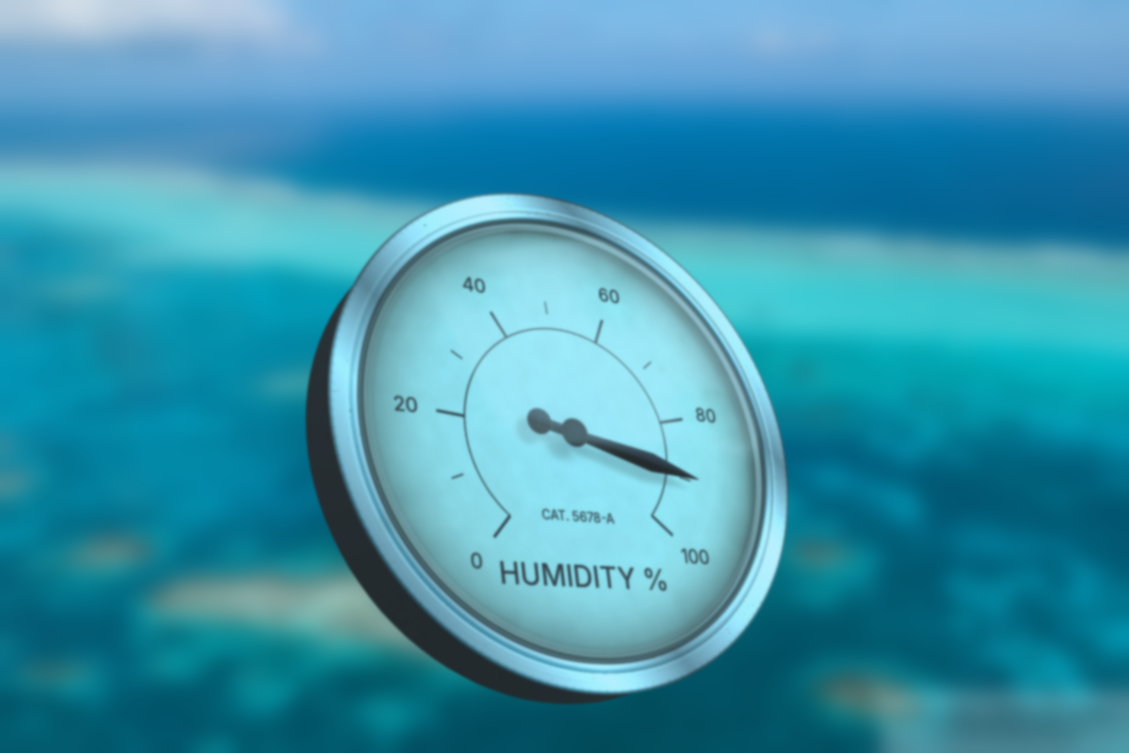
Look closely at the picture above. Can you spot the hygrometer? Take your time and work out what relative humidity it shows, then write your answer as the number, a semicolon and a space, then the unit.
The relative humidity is 90; %
